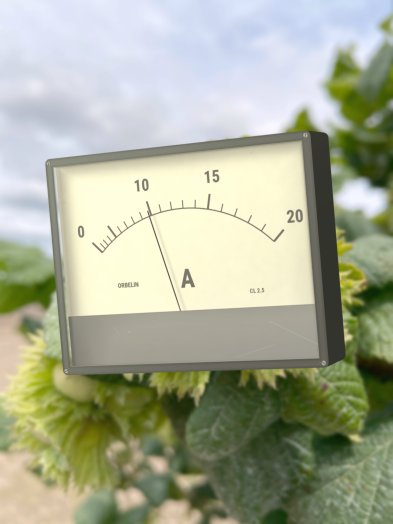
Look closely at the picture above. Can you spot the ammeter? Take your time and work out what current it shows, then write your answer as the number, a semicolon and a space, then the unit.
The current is 10; A
